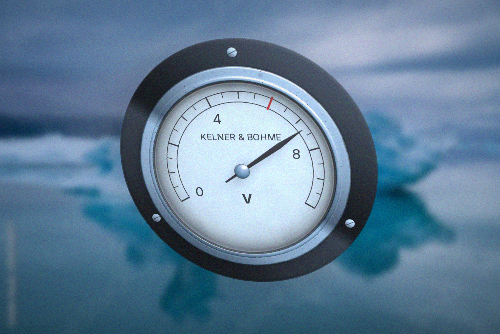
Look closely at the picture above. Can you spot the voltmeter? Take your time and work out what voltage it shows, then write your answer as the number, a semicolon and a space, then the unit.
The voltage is 7.25; V
